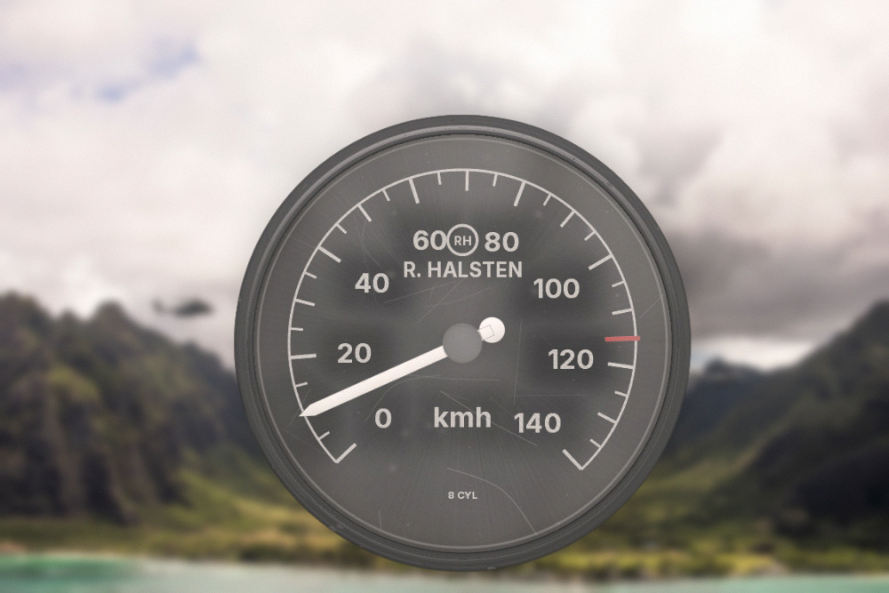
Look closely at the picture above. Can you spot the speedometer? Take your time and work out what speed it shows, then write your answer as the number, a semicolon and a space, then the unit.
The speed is 10; km/h
